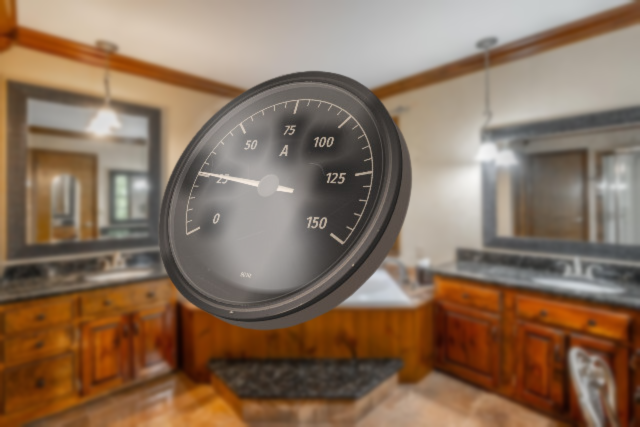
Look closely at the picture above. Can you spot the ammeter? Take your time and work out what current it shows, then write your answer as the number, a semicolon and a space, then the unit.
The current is 25; A
